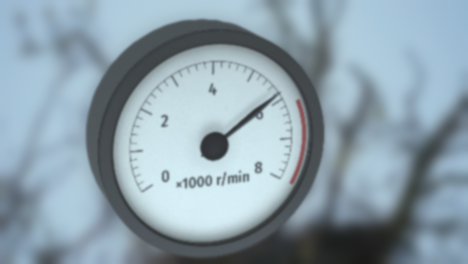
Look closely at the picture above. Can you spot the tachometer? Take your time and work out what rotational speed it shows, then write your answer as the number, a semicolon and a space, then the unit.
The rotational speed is 5800; rpm
